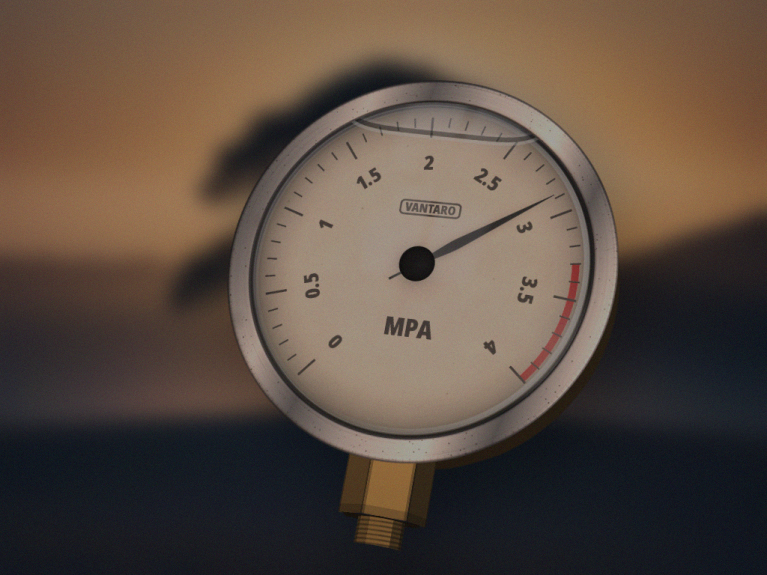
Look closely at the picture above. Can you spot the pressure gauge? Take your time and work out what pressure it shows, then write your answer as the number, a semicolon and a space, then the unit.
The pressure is 2.9; MPa
